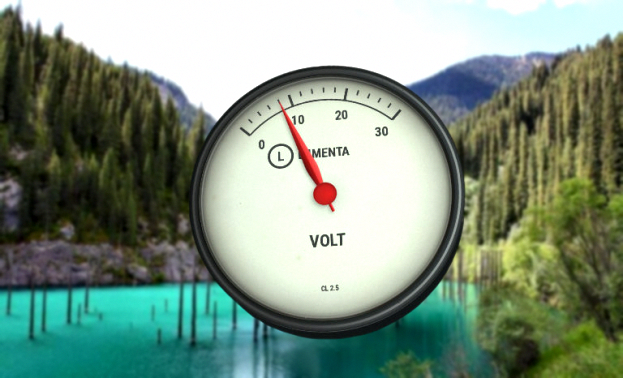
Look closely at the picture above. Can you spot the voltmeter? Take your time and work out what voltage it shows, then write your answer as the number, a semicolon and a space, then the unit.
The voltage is 8; V
